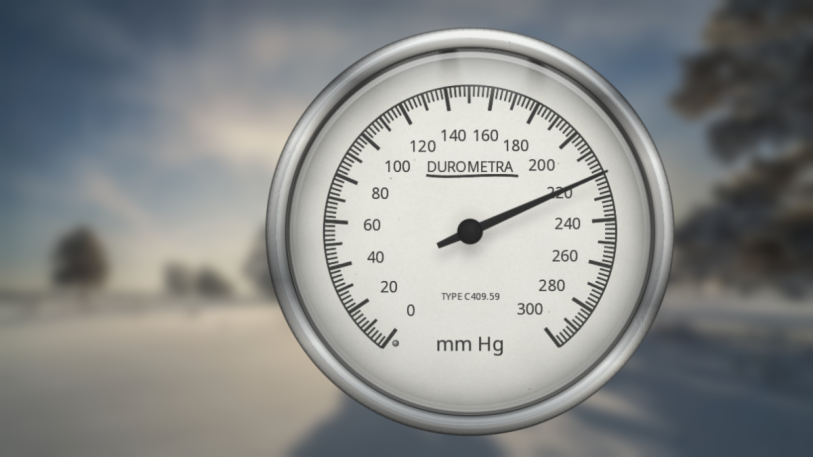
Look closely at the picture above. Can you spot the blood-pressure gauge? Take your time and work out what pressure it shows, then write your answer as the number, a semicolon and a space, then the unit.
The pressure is 220; mmHg
